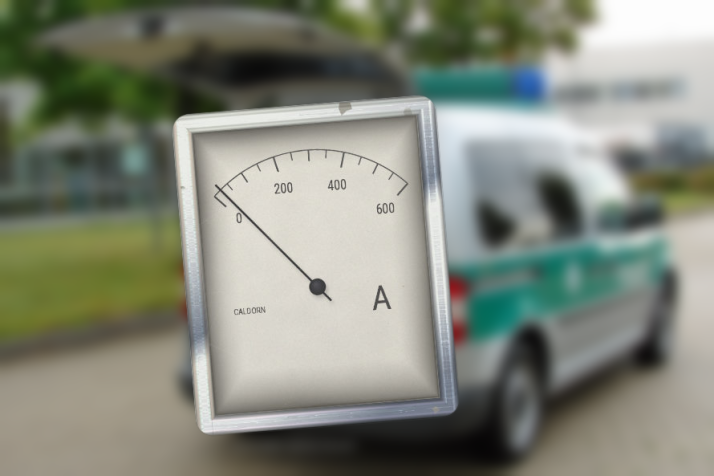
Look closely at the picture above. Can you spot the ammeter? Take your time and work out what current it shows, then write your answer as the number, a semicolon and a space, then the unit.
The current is 25; A
